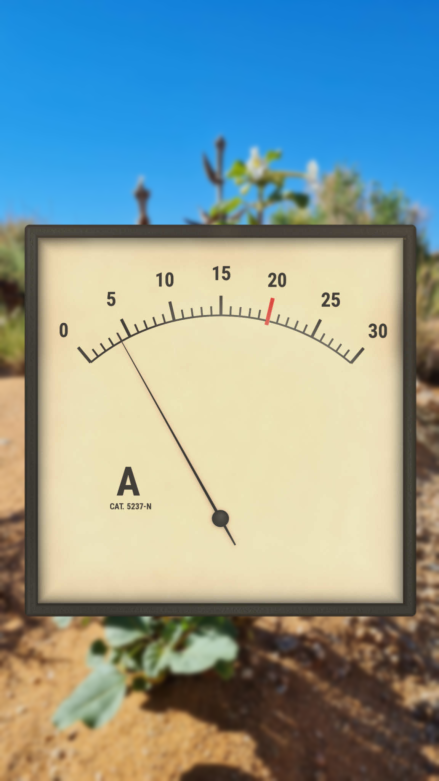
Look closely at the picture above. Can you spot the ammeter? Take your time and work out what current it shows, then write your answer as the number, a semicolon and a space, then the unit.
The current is 4; A
